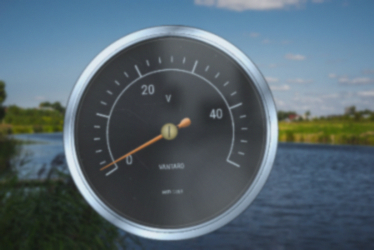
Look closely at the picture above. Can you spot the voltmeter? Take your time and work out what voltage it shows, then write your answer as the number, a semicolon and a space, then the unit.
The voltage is 1; V
